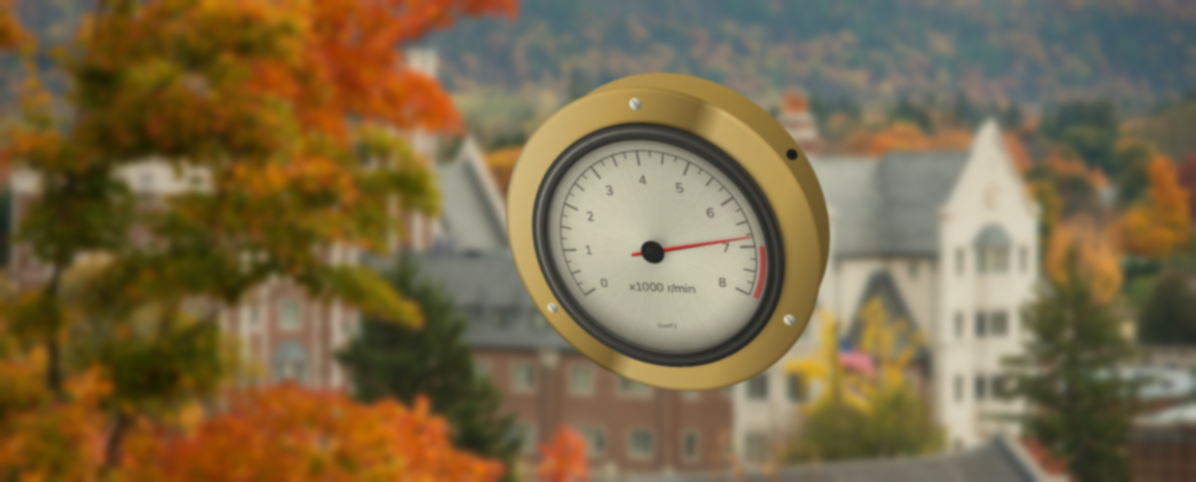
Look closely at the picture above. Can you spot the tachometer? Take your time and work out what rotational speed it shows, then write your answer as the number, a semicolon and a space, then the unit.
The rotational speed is 6750; rpm
